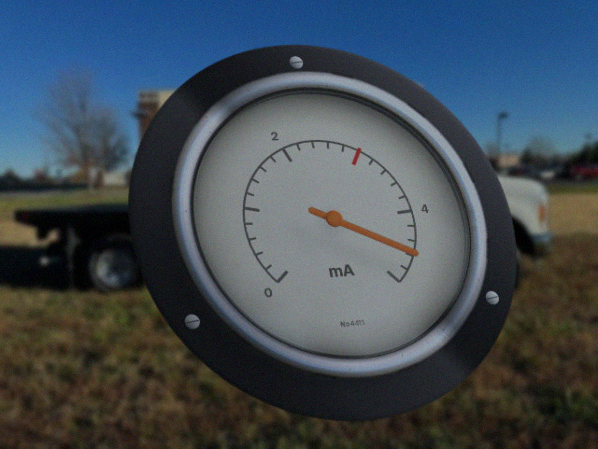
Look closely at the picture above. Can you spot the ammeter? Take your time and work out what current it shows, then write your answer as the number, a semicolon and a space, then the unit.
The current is 4.6; mA
